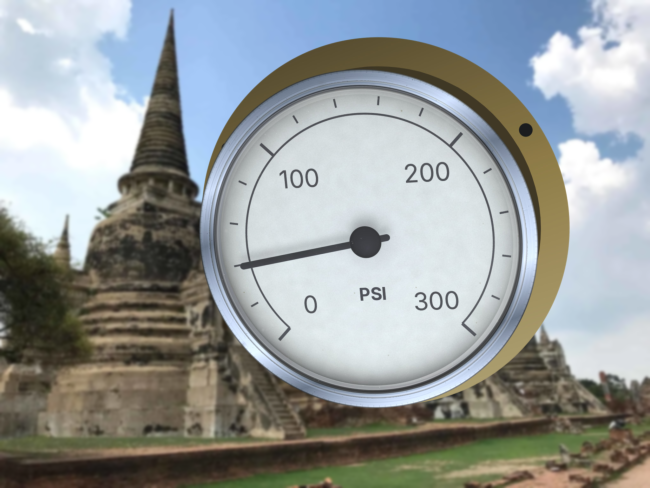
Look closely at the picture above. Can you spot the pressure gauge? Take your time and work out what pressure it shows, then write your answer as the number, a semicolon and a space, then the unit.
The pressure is 40; psi
